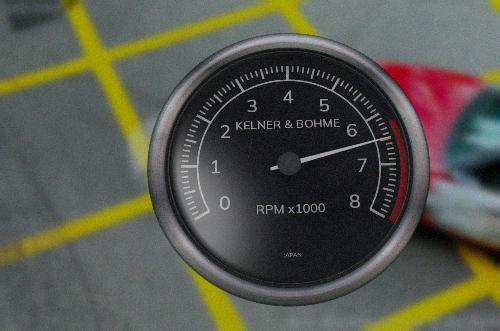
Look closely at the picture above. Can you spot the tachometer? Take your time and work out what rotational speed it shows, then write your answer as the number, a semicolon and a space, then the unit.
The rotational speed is 6500; rpm
